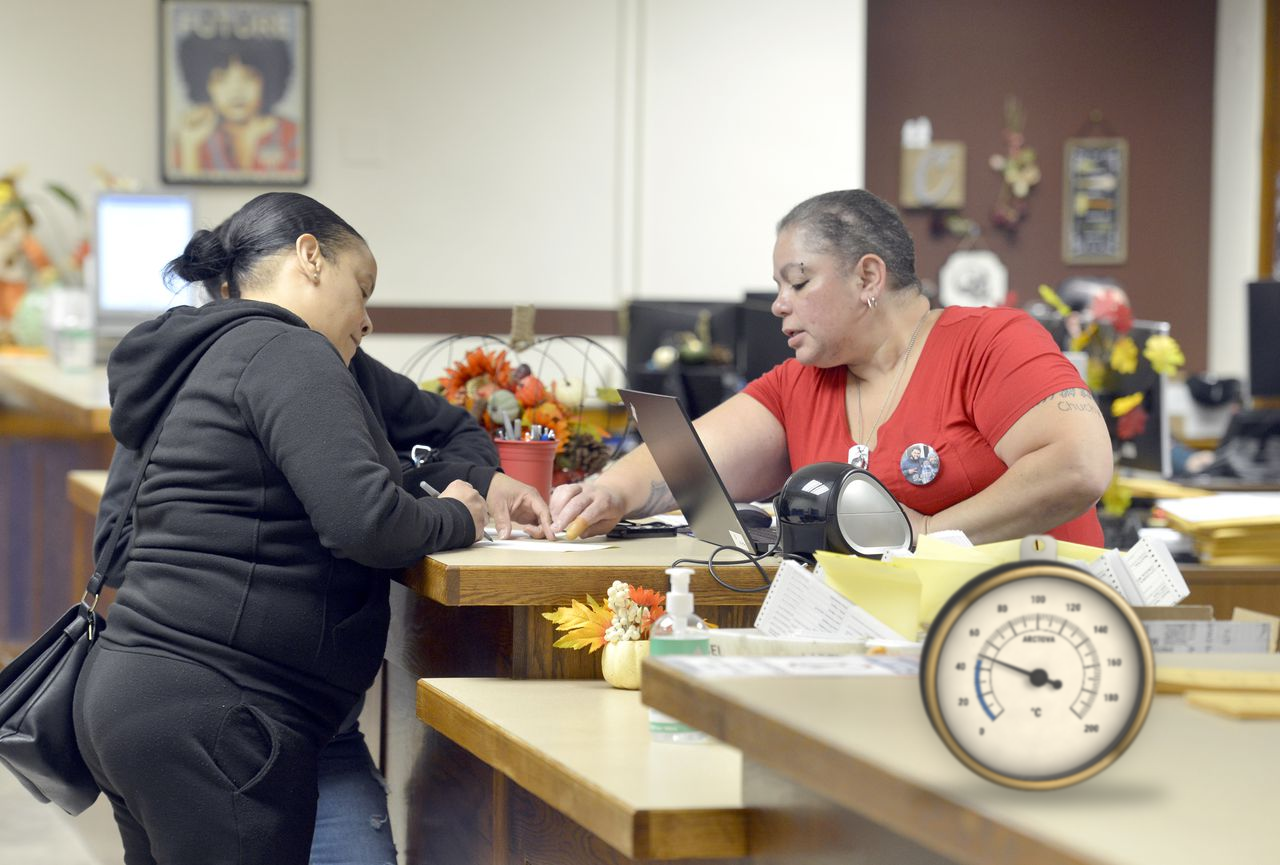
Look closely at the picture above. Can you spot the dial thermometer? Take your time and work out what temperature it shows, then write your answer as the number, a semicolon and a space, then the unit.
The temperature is 50; °C
